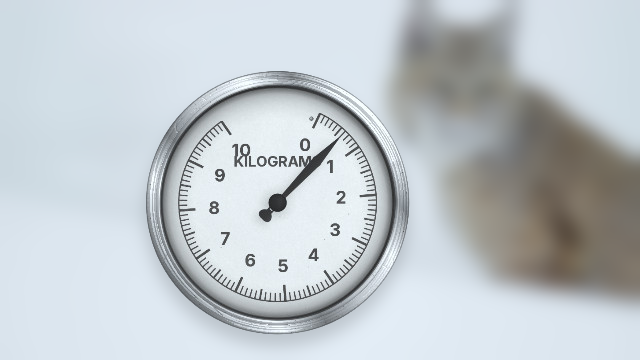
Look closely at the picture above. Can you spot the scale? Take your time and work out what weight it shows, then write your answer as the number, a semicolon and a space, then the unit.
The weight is 0.6; kg
